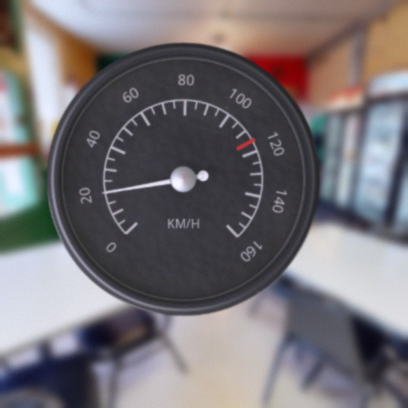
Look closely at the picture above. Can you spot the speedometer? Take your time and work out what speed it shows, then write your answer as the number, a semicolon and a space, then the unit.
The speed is 20; km/h
